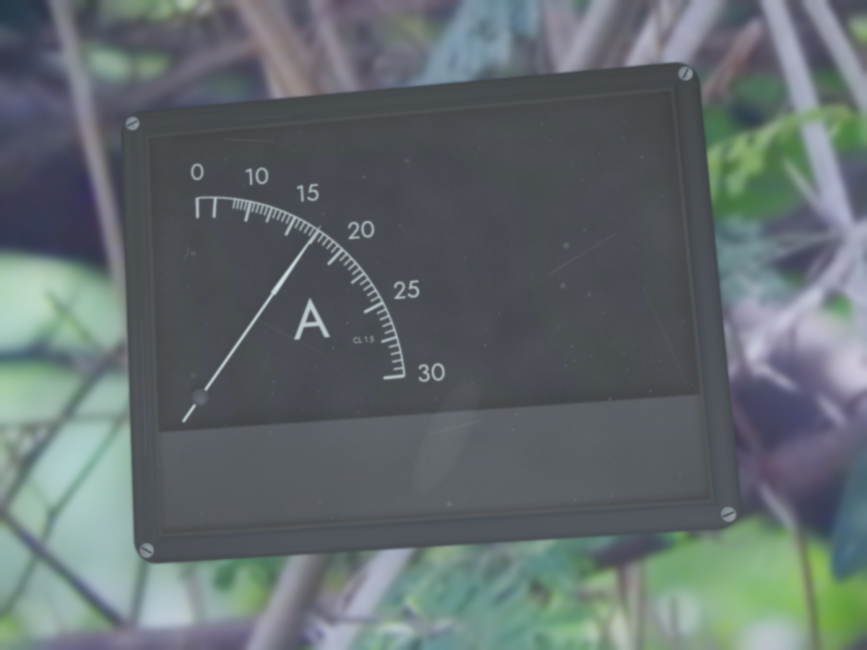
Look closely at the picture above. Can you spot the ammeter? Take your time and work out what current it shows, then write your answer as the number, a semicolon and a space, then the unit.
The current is 17.5; A
